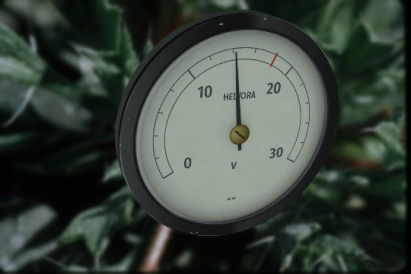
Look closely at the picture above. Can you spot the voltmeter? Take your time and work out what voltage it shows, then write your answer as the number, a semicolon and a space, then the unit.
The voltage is 14; V
